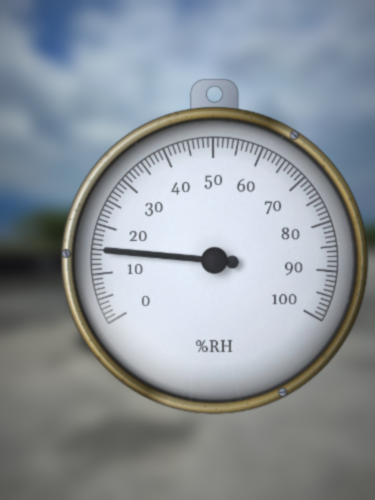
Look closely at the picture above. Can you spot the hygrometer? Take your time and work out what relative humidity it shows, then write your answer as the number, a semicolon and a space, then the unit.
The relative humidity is 15; %
